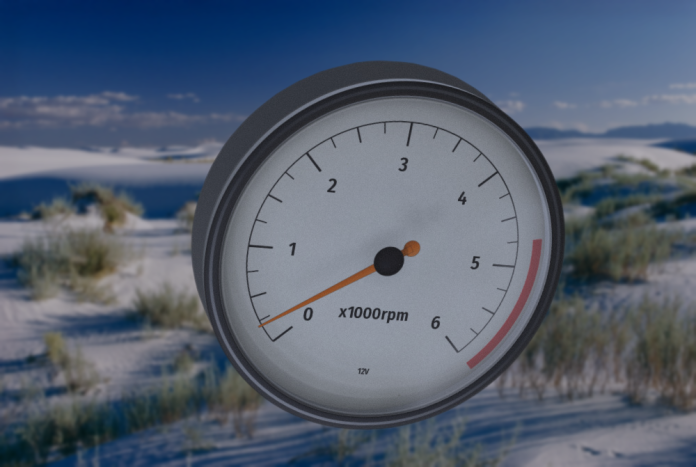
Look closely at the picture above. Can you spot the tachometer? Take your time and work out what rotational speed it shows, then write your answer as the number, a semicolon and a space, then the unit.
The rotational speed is 250; rpm
